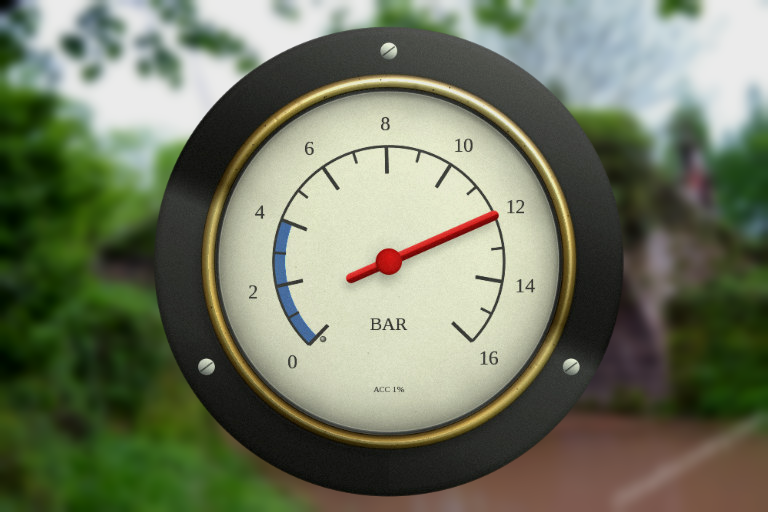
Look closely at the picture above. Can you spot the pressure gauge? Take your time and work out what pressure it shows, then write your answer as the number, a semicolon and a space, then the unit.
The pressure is 12; bar
